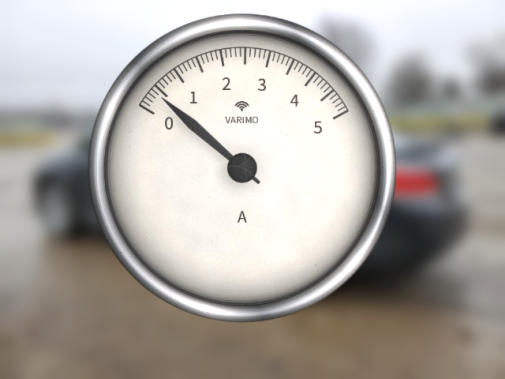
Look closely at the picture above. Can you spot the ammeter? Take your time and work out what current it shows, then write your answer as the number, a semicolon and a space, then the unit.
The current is 0.4; A
